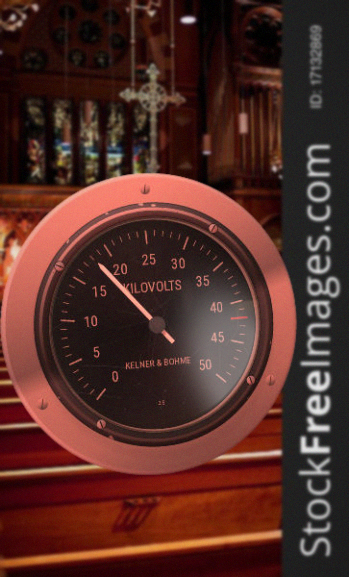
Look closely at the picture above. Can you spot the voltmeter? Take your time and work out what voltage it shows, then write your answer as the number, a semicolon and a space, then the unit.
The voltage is 18; kV
